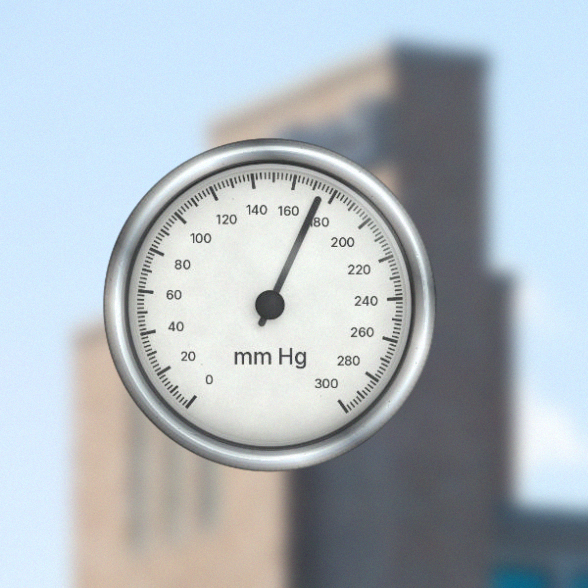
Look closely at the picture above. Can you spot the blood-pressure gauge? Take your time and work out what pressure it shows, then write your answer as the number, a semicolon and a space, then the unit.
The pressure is 174; mmHg
